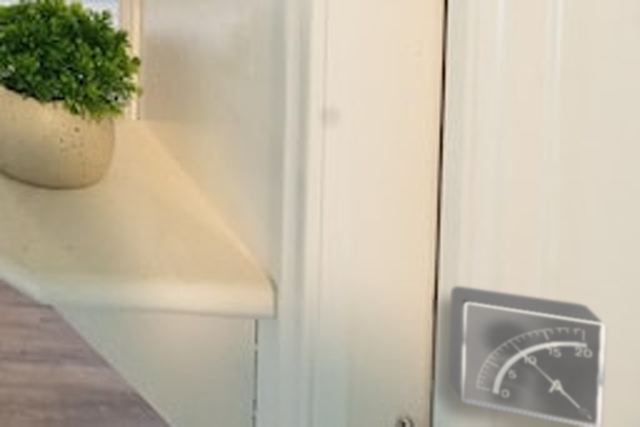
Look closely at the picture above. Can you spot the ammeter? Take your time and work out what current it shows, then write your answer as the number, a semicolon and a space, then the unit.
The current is 10; A
